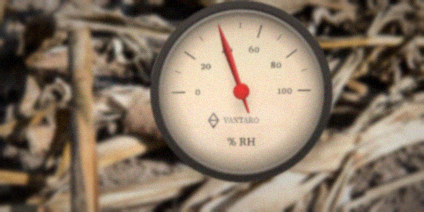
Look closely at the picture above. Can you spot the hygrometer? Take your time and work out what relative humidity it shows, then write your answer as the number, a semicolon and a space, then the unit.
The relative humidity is 40; %
